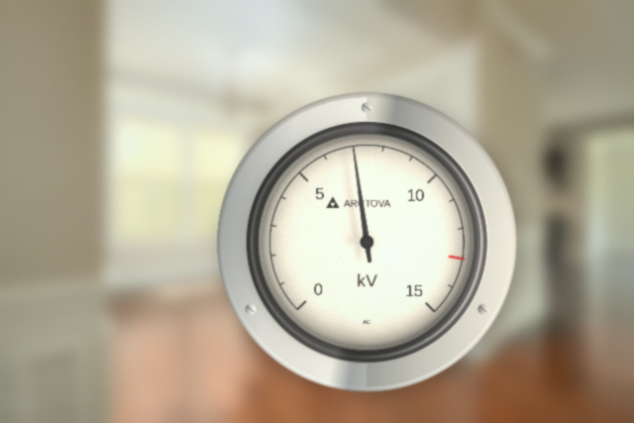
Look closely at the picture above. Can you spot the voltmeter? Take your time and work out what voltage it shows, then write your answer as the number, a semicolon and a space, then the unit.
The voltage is 7; kV
